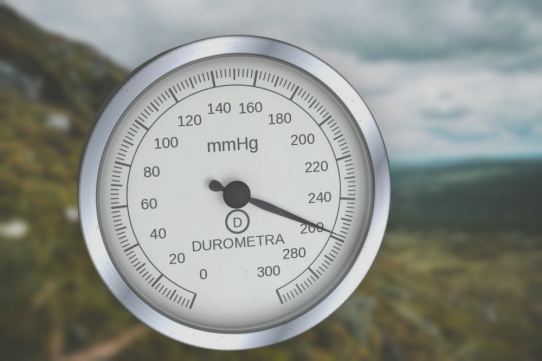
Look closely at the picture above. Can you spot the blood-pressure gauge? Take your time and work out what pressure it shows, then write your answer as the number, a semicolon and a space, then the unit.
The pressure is 258; mmHg
